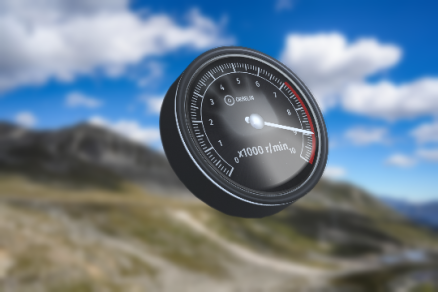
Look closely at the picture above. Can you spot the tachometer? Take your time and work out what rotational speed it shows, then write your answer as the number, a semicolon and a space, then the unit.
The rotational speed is 9000; rpm
